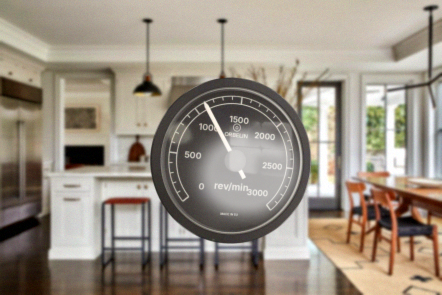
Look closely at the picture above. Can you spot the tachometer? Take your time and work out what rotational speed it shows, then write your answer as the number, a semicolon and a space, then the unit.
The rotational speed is 1100; rpm
